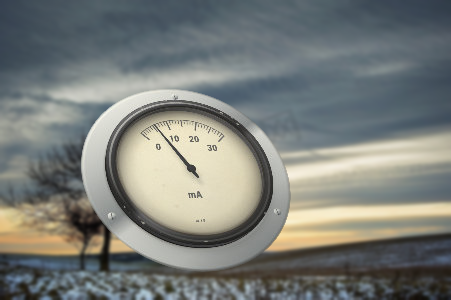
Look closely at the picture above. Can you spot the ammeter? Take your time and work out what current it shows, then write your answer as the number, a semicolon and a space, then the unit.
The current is 5; mA
